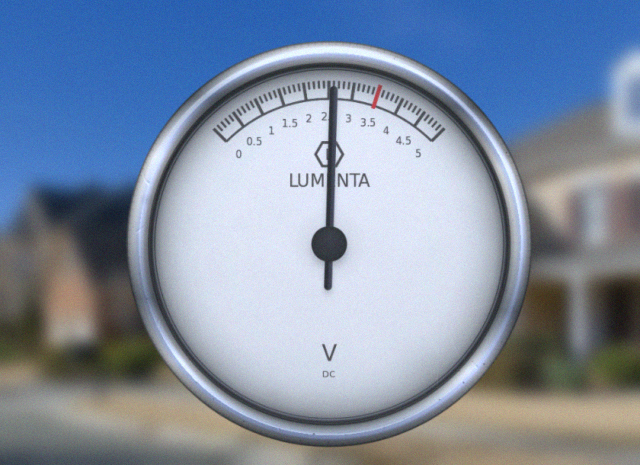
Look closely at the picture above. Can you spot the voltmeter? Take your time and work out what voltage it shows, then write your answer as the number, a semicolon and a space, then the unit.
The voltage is 2.6; V
